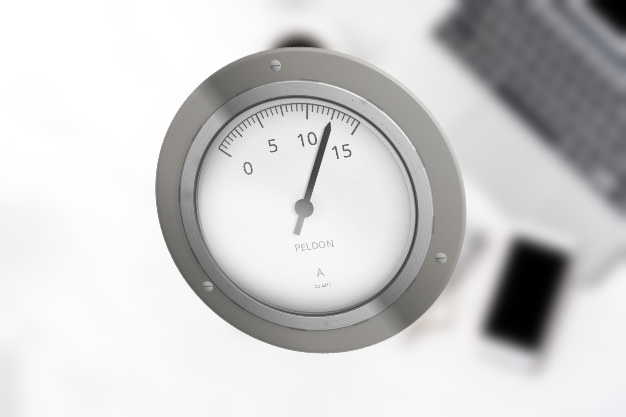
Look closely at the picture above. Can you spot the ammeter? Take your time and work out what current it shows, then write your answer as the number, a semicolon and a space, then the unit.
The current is 12.5; A
